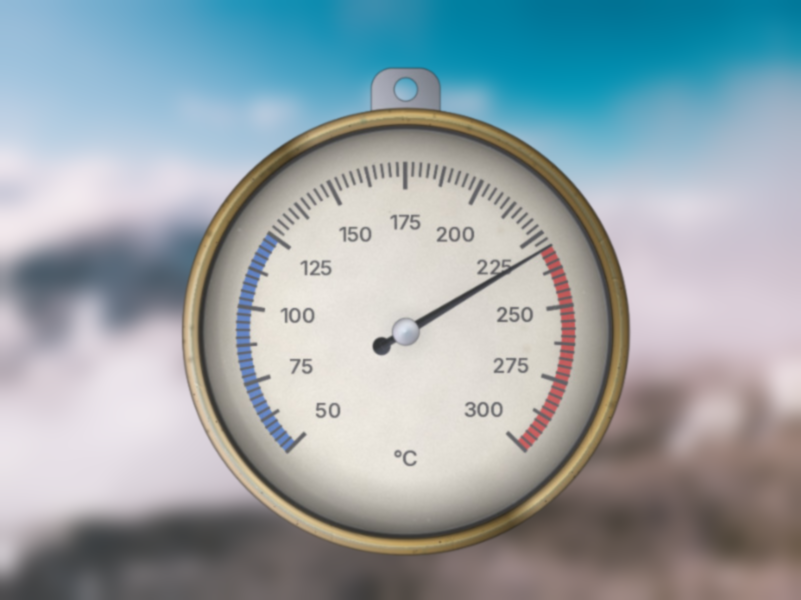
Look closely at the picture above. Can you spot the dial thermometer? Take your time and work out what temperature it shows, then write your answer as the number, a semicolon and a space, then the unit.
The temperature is 230; °C
